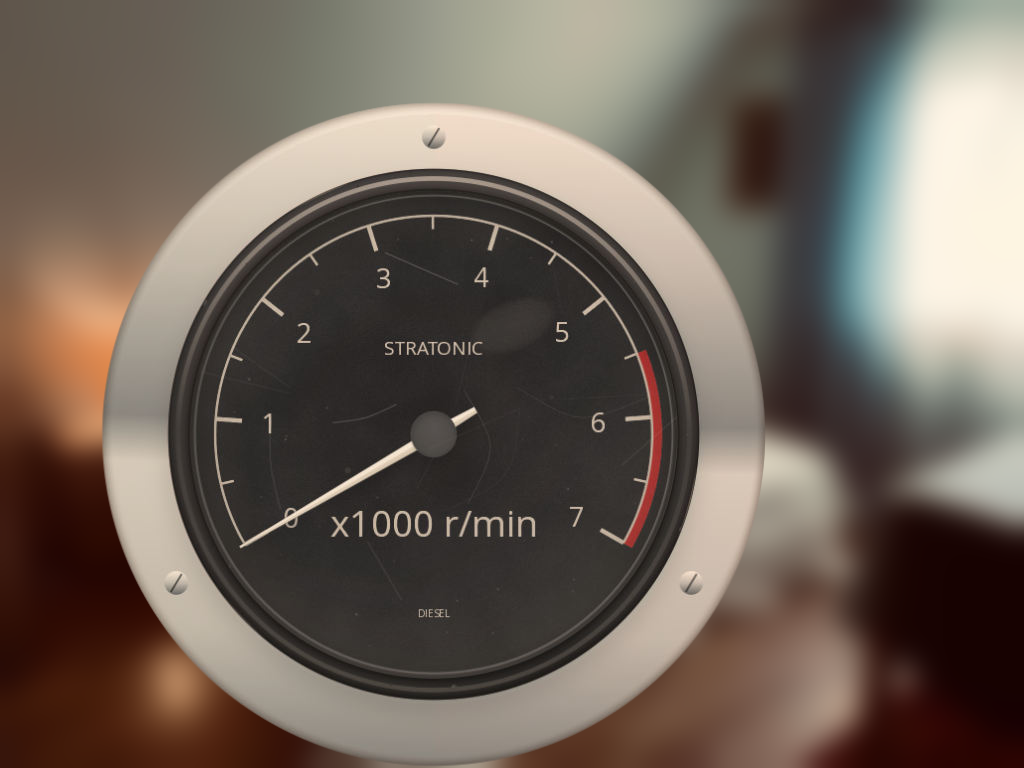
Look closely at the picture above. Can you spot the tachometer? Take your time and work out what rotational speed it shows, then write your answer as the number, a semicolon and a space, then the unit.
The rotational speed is 0; rpm
